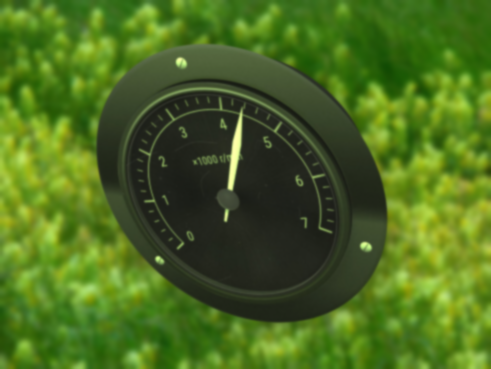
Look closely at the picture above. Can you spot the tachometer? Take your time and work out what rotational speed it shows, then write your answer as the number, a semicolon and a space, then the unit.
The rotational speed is 4400; rpm
